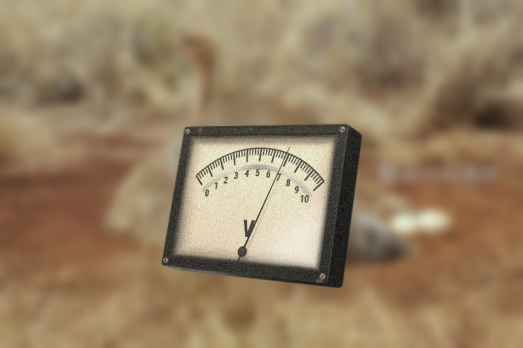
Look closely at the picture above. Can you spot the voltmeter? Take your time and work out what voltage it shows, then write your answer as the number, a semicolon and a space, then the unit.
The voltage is 7; V
